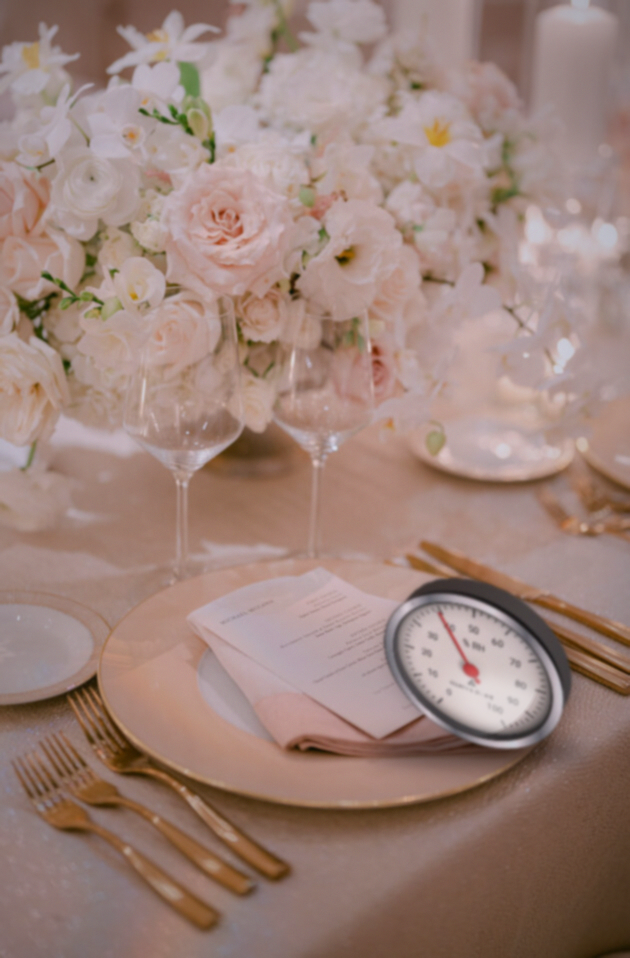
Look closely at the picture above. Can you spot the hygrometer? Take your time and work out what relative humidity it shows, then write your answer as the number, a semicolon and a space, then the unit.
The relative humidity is 40; %
